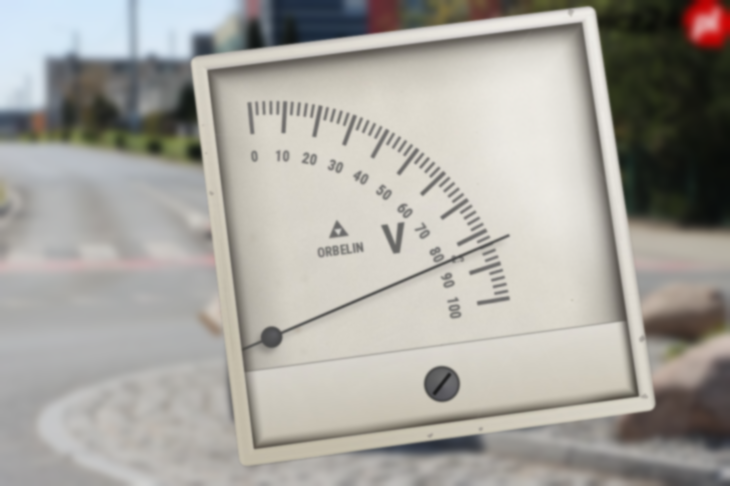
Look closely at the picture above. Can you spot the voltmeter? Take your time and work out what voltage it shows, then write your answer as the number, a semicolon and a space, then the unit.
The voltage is 84; V
